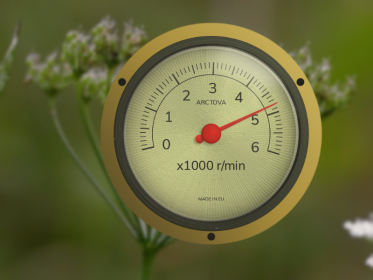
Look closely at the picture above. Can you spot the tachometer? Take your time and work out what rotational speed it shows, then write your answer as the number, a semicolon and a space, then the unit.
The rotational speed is 4800; rpm
